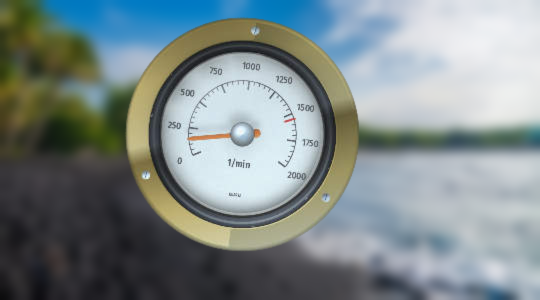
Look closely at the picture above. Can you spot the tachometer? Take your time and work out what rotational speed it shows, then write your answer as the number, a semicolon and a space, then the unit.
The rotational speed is 150; rpm
